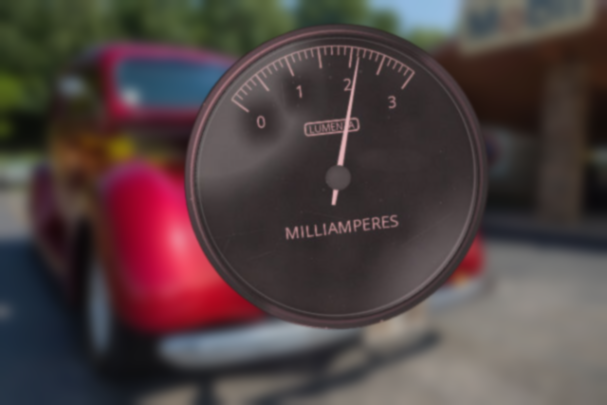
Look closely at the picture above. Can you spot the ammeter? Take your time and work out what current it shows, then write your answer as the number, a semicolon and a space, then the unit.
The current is 2.1; mA
